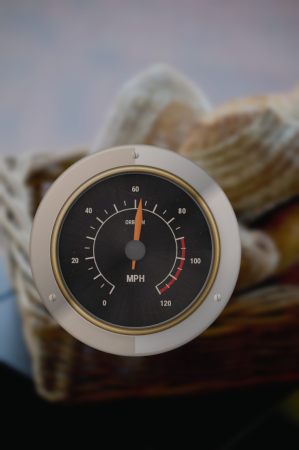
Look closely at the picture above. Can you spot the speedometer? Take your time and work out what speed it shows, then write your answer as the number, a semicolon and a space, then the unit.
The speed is 62.5; mph
